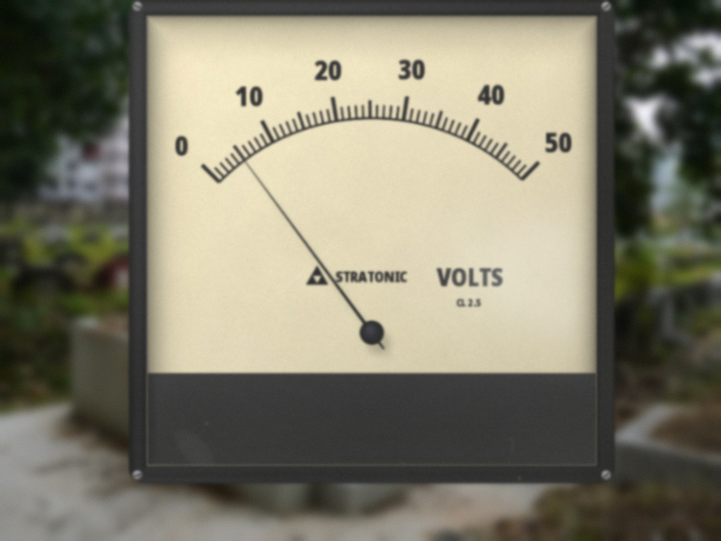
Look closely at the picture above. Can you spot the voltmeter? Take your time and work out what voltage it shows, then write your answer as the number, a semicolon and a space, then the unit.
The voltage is 5; V
